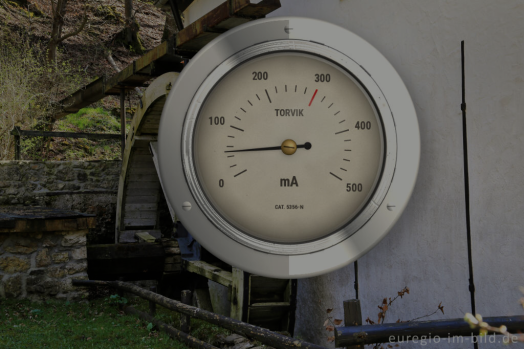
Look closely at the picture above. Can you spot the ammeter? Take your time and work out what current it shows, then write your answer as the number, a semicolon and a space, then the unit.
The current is 50; mA
